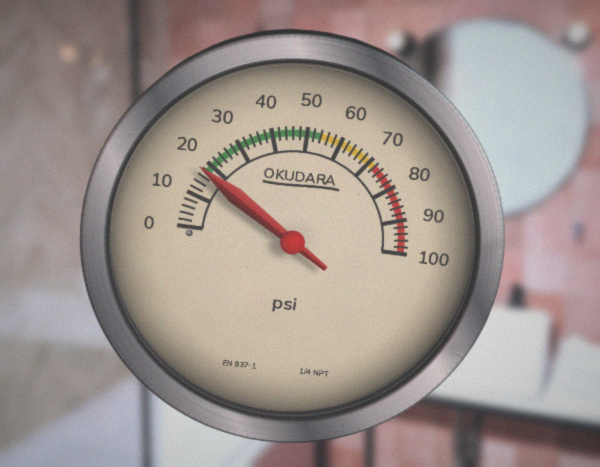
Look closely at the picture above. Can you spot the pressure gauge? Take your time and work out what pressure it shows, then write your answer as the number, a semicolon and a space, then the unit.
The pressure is 18; psi
